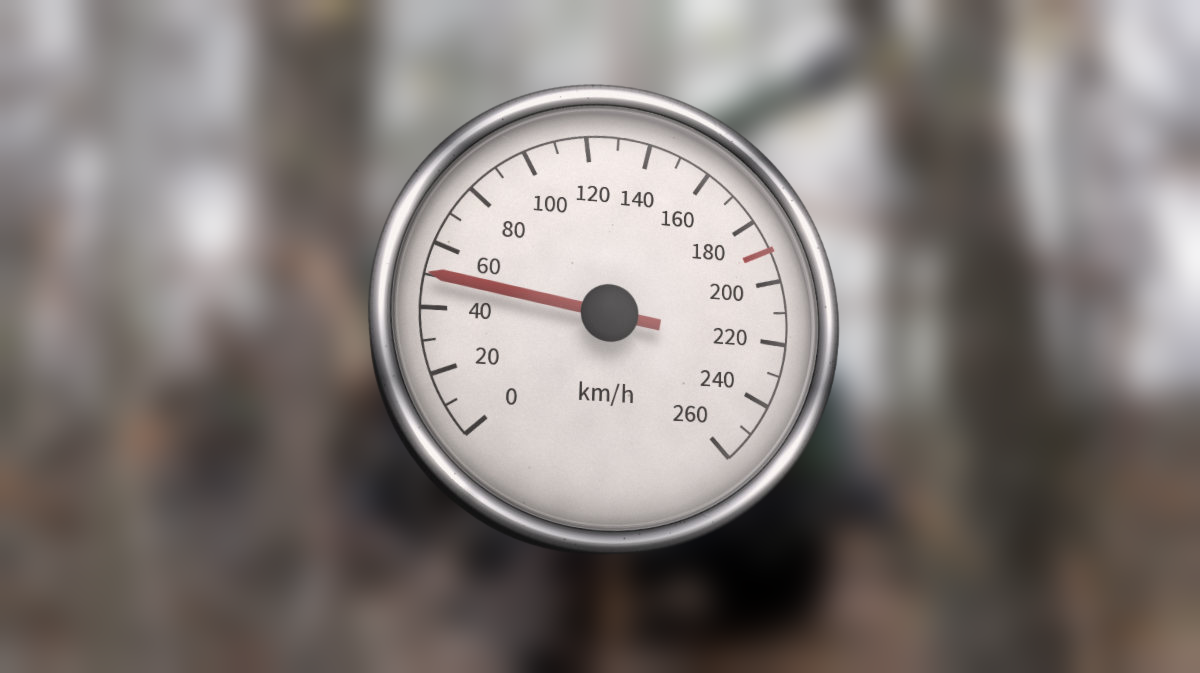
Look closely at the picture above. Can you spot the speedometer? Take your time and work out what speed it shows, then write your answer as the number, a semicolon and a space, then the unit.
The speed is 50; km/h
